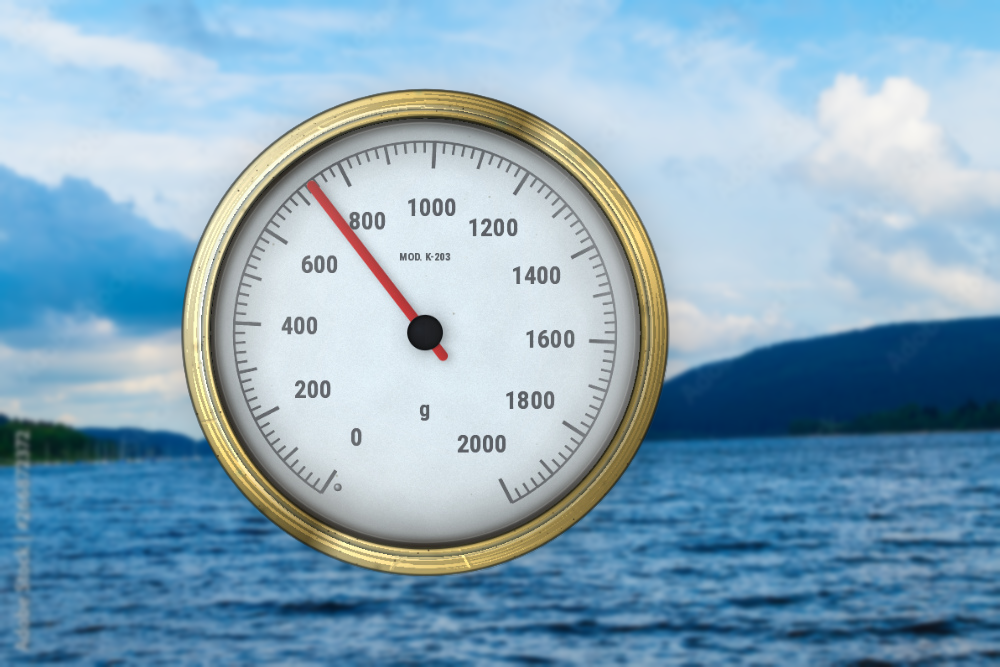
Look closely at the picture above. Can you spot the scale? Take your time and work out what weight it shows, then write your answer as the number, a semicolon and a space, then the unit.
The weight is 730; g
